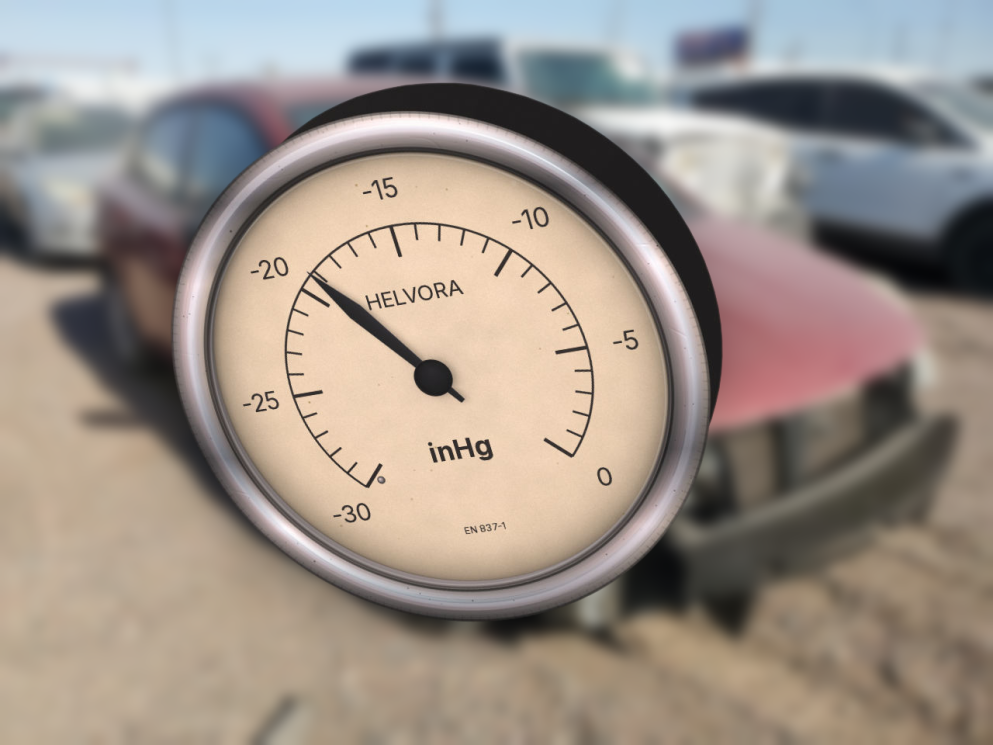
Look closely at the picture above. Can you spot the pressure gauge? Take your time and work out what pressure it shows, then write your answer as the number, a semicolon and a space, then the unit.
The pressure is -19; inHg
